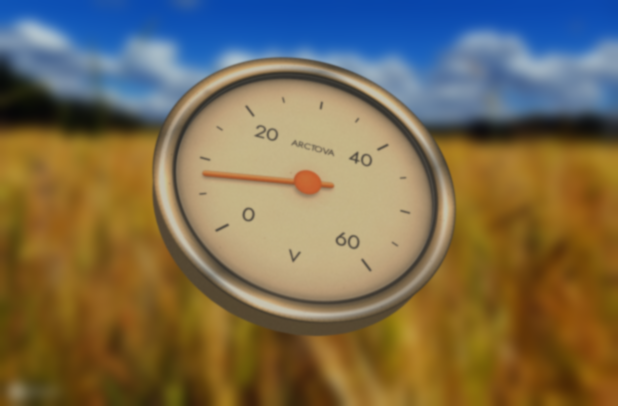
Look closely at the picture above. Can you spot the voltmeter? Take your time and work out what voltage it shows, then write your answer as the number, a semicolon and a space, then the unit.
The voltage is 7.5; V
